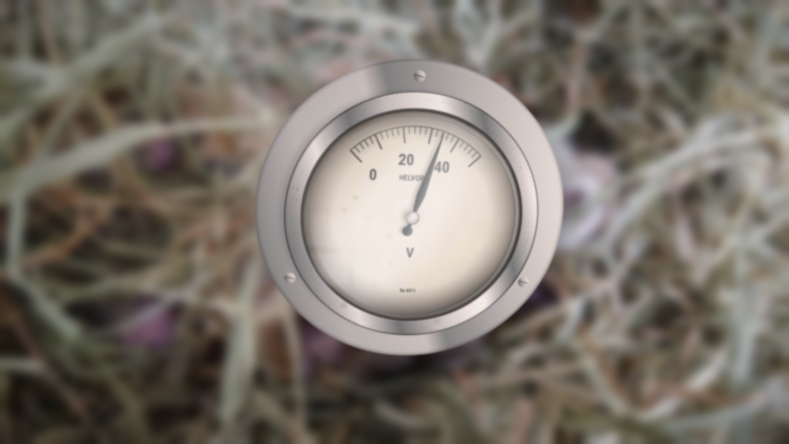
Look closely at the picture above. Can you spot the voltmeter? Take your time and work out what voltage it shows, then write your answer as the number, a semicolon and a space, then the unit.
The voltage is 34; V
